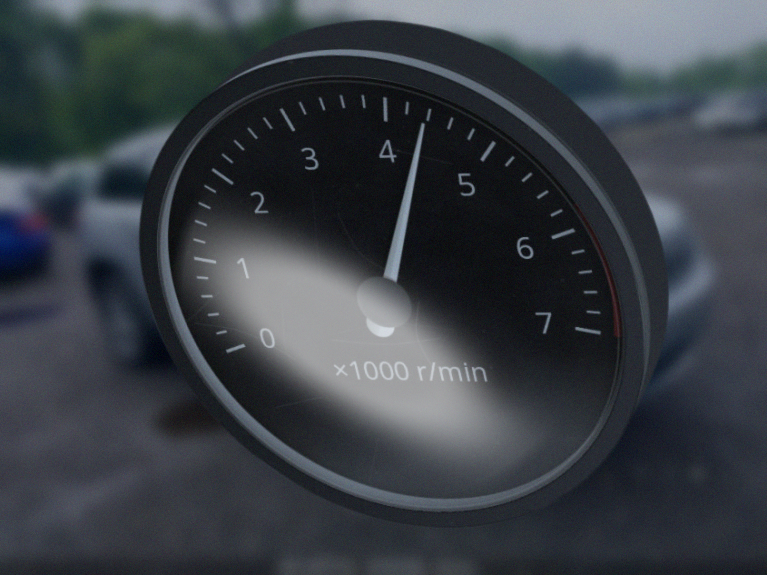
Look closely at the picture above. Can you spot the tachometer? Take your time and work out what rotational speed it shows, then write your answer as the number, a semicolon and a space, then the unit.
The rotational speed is 4400; rpm
